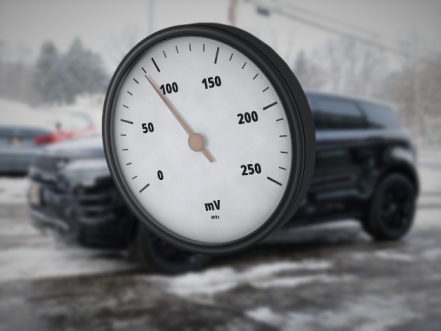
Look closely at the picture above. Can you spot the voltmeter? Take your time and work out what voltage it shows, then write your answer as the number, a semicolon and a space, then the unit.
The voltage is 90; mV
